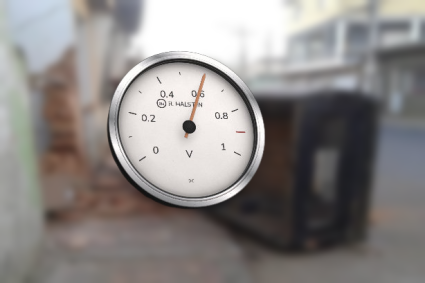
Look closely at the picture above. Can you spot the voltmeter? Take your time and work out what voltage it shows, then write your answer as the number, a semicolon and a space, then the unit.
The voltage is 0.6; V
